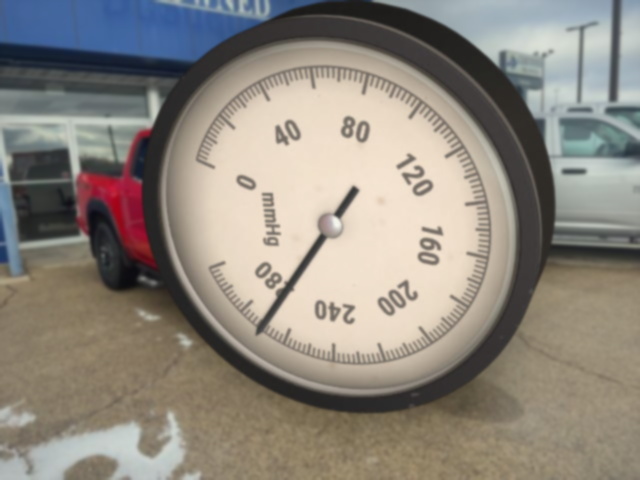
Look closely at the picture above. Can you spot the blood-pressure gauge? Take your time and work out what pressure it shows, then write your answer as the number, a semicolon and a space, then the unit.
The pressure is 270; mmHg
